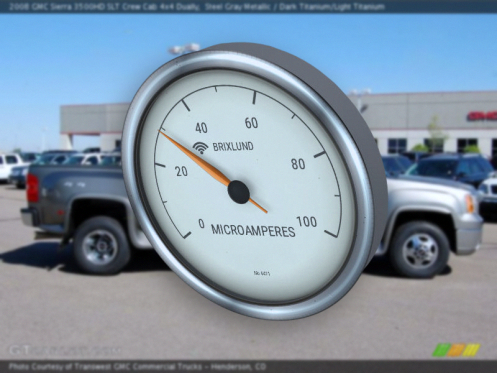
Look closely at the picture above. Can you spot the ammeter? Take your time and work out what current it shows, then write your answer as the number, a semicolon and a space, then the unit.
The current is 30; µA
